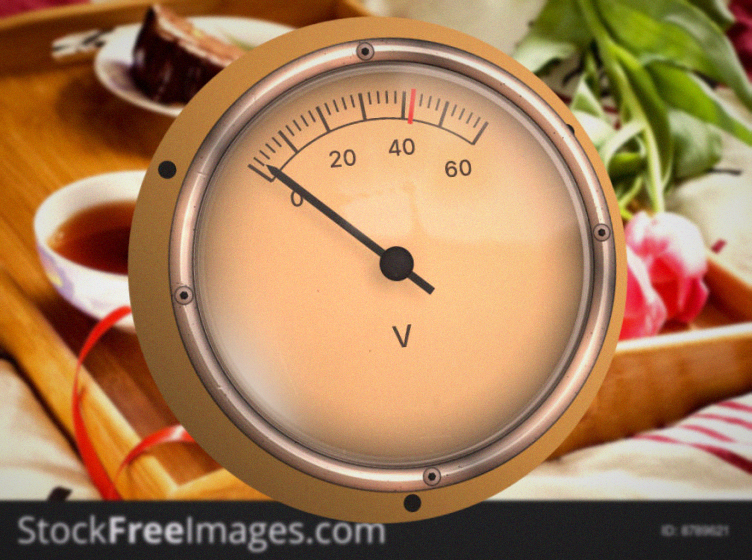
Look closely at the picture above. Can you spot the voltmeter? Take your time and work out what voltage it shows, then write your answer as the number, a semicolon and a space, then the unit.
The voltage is 2; V
